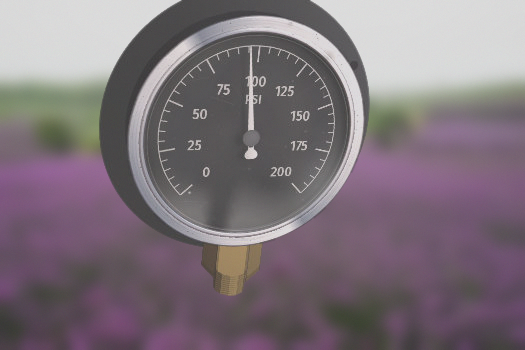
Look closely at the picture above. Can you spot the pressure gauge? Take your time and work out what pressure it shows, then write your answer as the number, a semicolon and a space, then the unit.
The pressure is 95; psi
